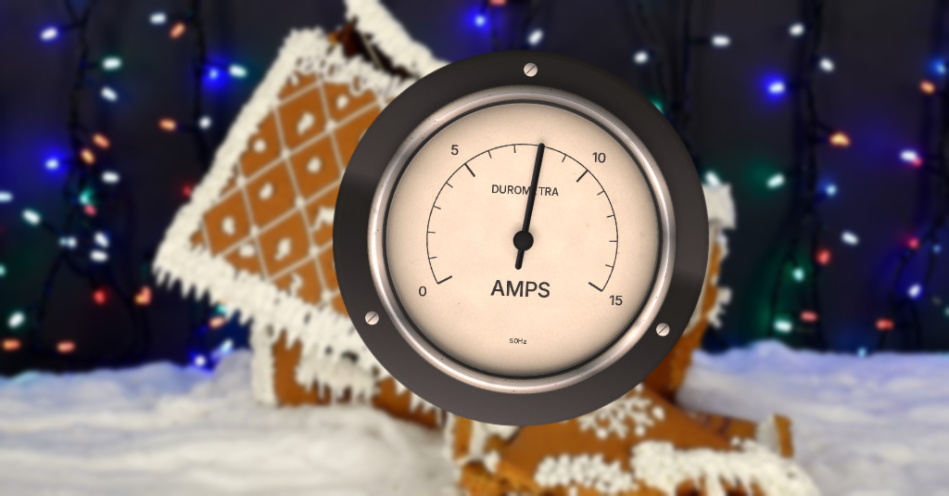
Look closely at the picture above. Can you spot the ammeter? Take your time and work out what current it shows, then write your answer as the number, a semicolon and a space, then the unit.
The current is 8; A
